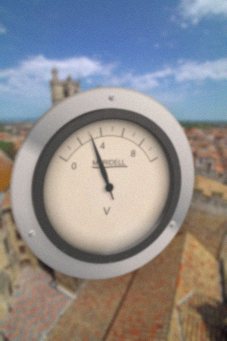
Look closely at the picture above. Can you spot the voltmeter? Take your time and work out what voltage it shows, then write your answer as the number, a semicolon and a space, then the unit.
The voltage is 3; V
